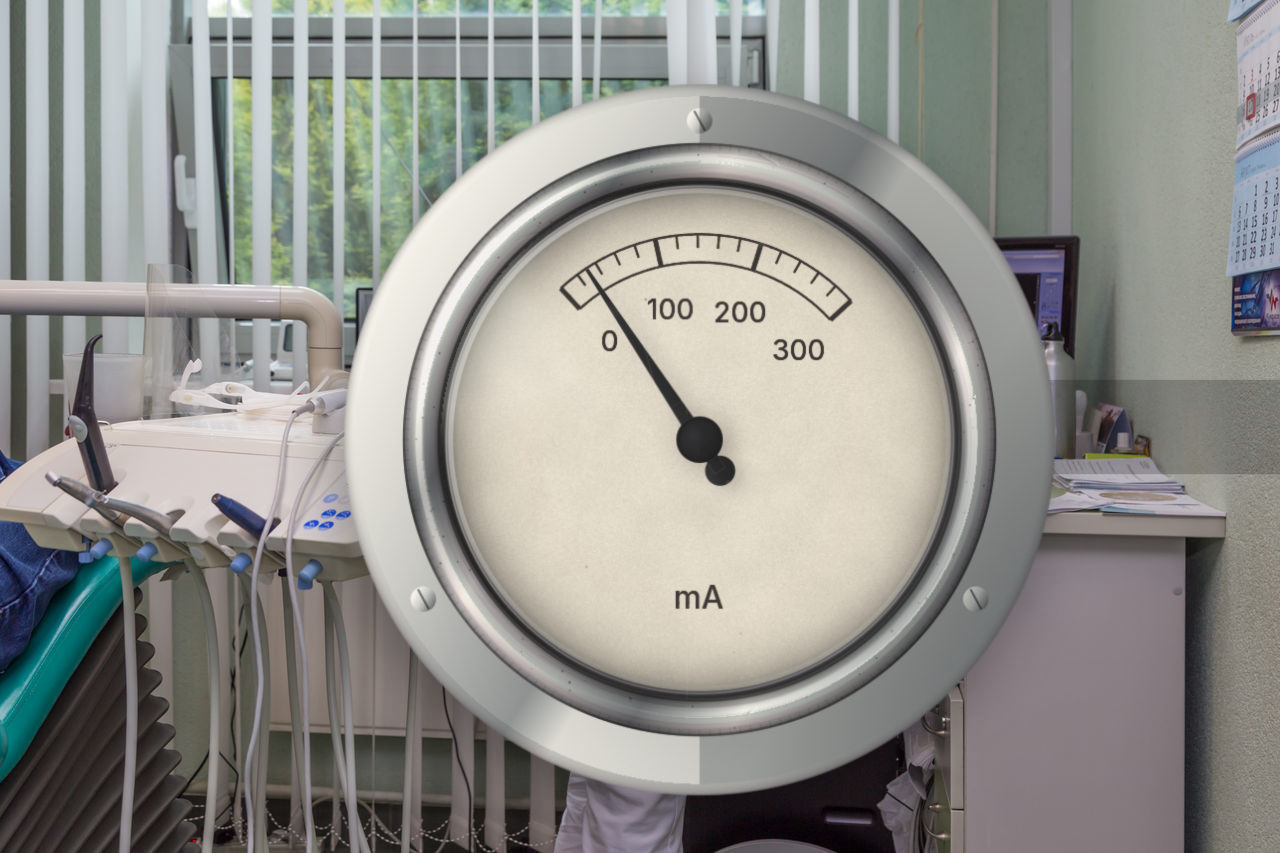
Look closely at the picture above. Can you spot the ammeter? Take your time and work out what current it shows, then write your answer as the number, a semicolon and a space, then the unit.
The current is 30; mA
